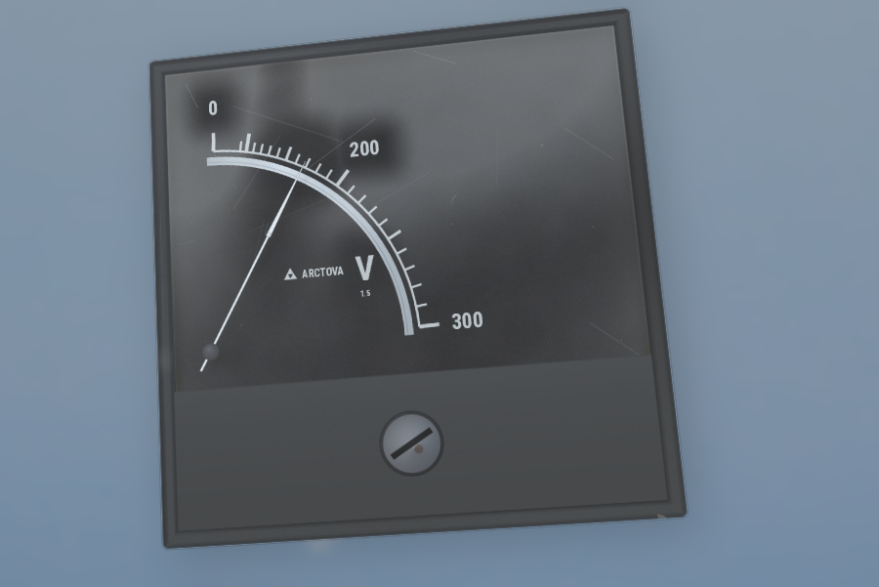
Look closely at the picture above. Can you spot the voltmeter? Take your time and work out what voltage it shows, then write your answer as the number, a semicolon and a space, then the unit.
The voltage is 170; V
